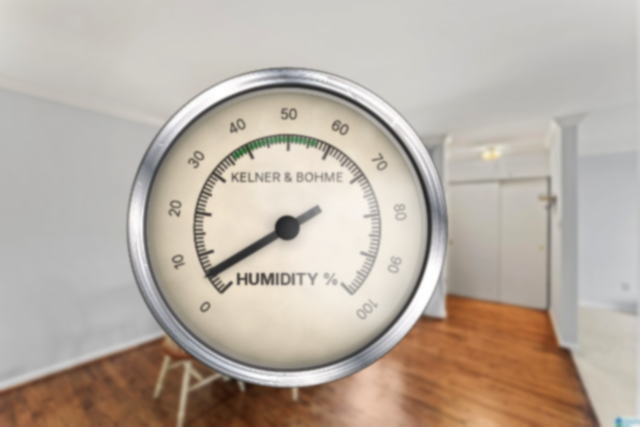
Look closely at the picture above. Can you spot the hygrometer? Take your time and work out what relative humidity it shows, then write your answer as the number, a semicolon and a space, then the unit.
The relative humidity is 5; %
